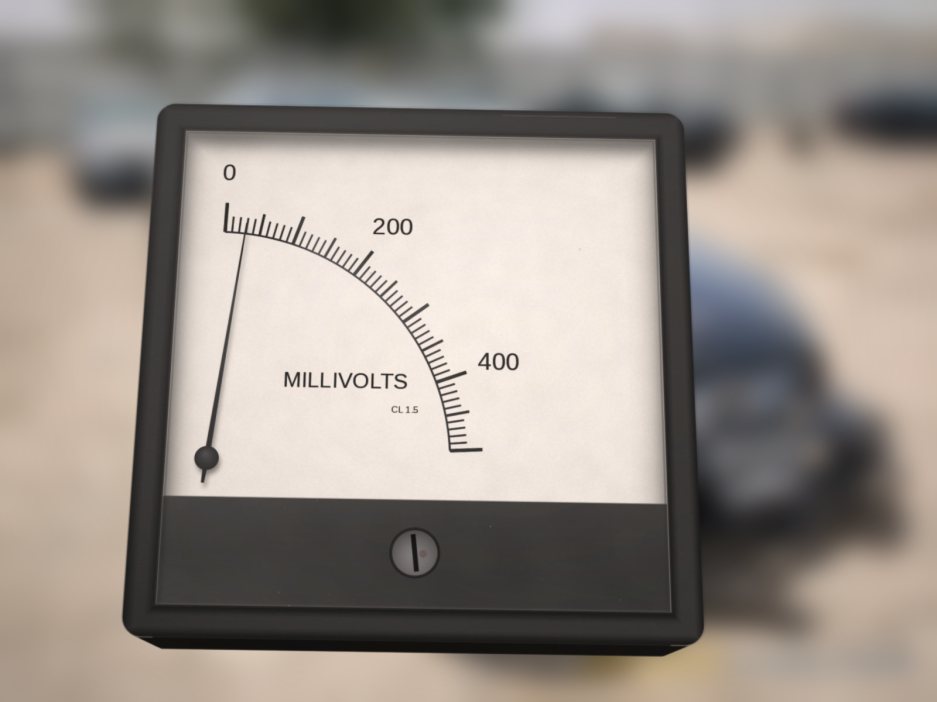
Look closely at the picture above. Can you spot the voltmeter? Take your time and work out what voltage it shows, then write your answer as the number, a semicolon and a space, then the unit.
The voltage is 30; mV
